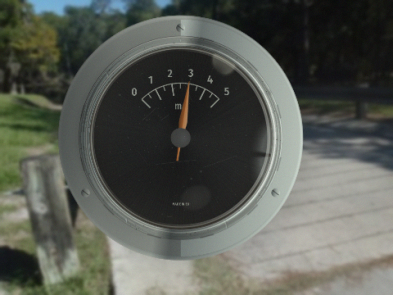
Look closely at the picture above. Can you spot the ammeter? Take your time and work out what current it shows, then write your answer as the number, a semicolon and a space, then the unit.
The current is 3; mA
